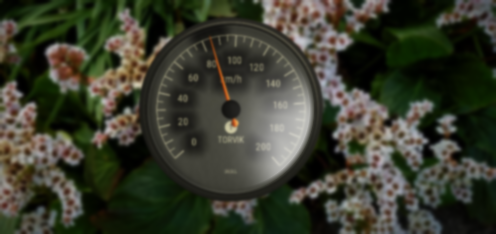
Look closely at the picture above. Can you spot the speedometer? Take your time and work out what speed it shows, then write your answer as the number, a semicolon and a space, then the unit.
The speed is 85; km/h
